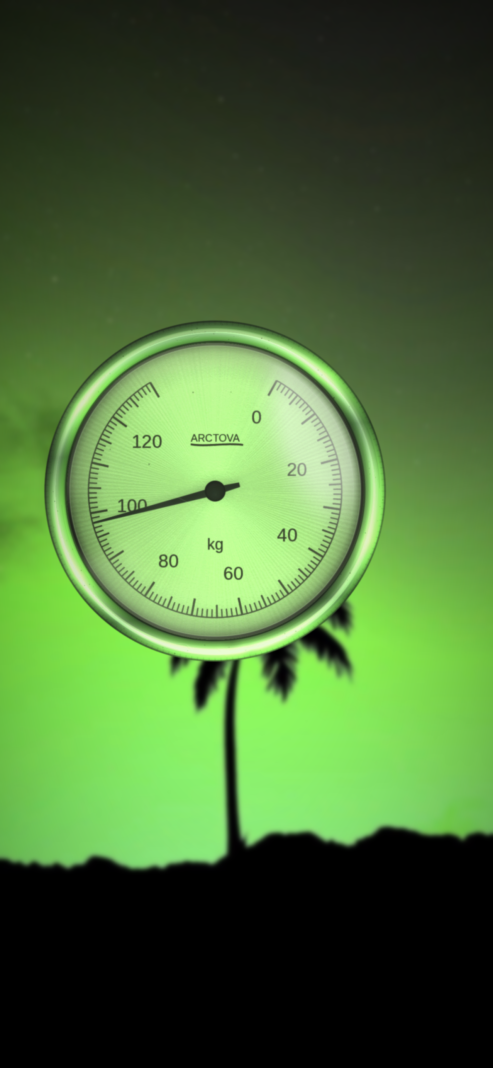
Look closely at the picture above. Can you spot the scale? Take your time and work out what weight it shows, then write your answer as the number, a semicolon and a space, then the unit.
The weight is 98; kg
